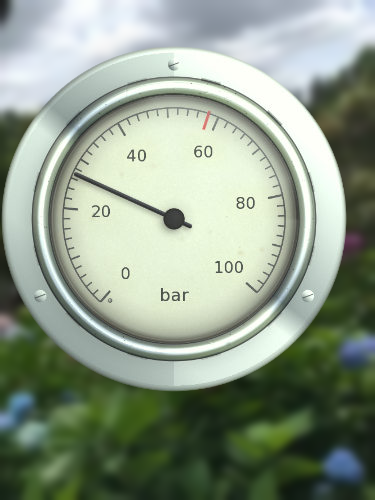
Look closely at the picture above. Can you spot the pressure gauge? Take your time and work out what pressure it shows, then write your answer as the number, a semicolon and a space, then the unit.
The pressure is 27; bar
